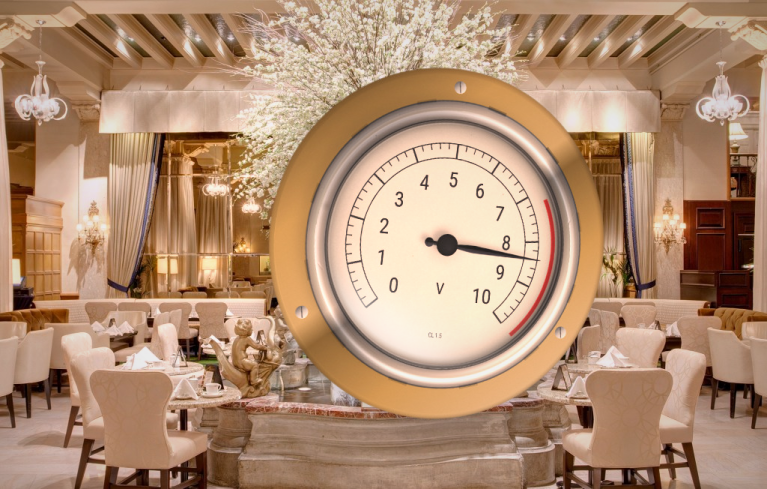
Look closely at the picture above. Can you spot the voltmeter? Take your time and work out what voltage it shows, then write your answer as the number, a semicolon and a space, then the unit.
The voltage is 8.4; V
